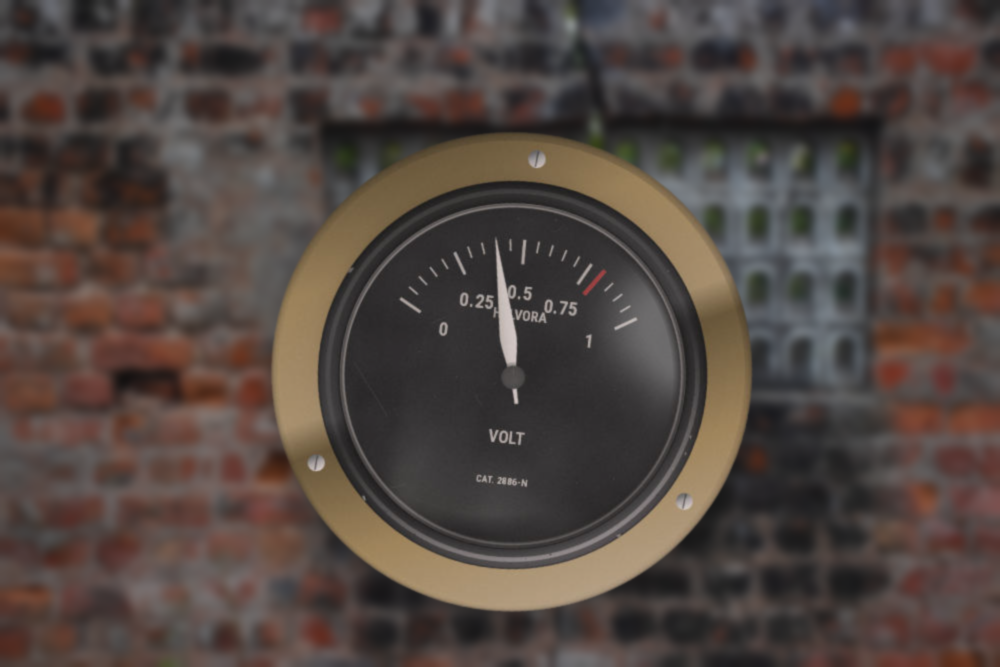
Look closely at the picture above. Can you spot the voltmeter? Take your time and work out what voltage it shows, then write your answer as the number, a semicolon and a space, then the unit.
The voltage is 0.4; V
